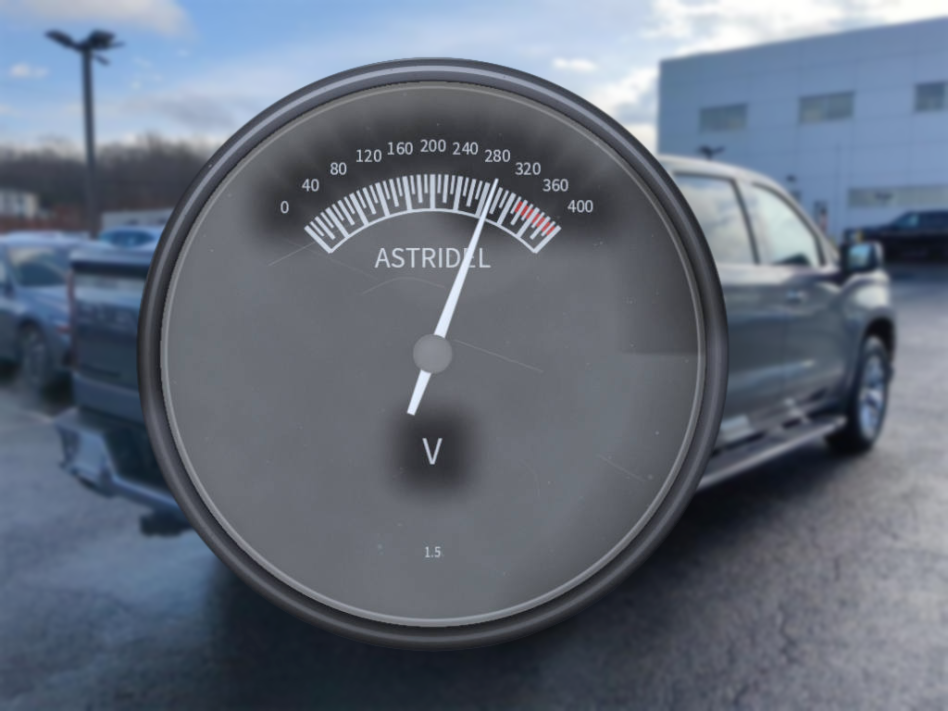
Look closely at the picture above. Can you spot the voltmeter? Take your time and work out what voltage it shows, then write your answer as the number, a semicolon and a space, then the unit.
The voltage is 290; V
